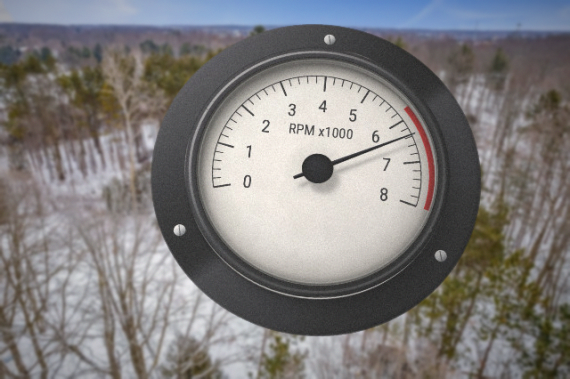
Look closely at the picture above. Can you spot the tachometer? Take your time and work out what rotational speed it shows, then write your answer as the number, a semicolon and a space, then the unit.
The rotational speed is 6400; rpm
